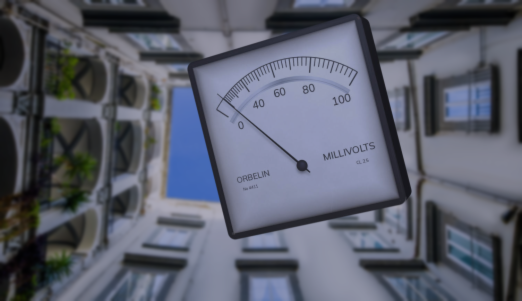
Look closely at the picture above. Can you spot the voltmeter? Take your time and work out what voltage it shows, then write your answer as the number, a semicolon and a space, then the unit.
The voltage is 20; mV
